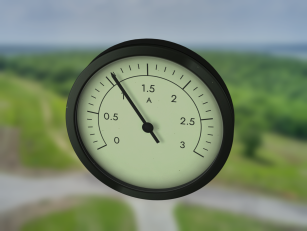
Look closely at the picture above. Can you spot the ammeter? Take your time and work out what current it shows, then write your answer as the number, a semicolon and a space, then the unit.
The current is 1.1; A
